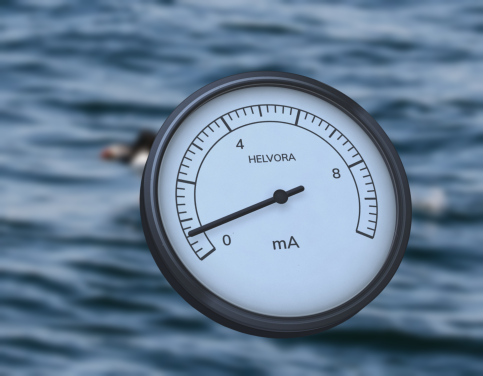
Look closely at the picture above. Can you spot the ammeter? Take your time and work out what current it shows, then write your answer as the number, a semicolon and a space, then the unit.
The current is 0.6; mA
